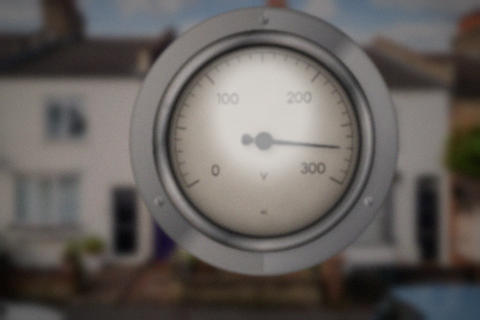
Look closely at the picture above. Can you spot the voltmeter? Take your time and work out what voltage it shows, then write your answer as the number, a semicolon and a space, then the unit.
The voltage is 270; V
